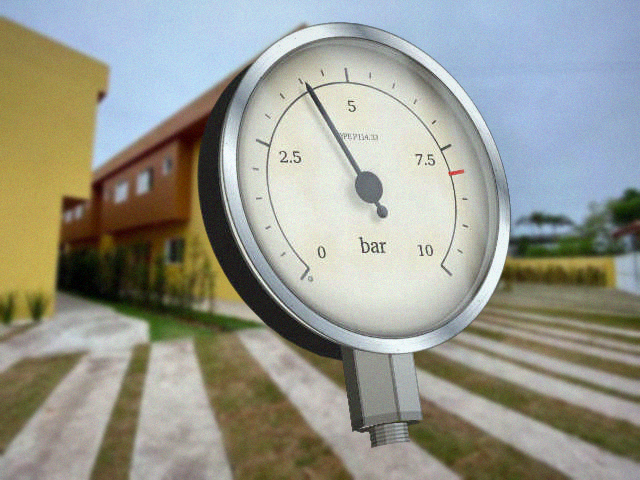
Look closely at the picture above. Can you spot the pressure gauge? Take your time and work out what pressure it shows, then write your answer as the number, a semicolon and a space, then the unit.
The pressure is 4; bar
